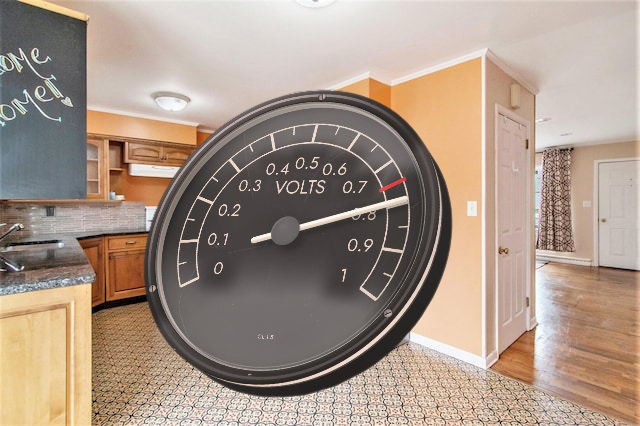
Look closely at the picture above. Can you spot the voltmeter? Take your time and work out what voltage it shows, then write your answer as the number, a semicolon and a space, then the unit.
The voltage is 0.8; V
